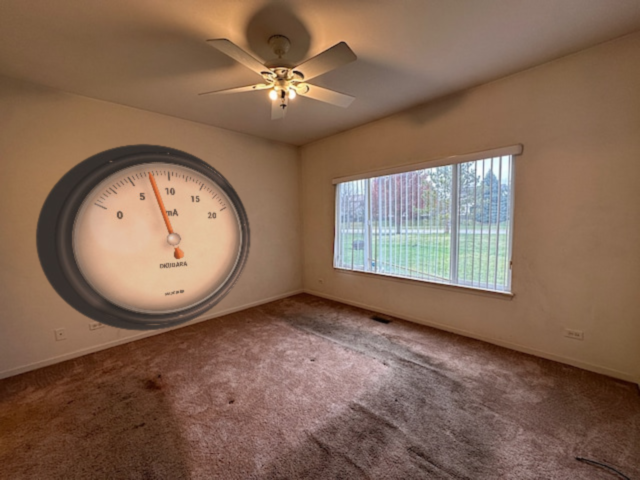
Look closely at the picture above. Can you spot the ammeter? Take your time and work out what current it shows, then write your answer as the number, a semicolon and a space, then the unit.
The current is 7.5; mA
